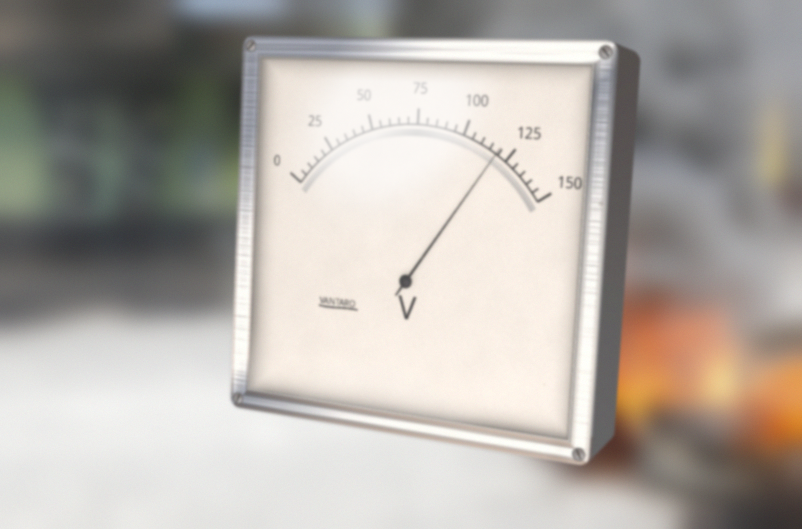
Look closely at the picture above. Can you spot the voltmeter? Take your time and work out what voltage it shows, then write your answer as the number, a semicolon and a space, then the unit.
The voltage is 120; V
